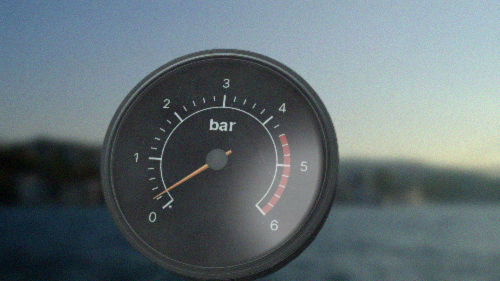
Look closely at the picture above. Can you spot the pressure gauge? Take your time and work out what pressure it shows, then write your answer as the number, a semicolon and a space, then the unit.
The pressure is 0.2; bar
